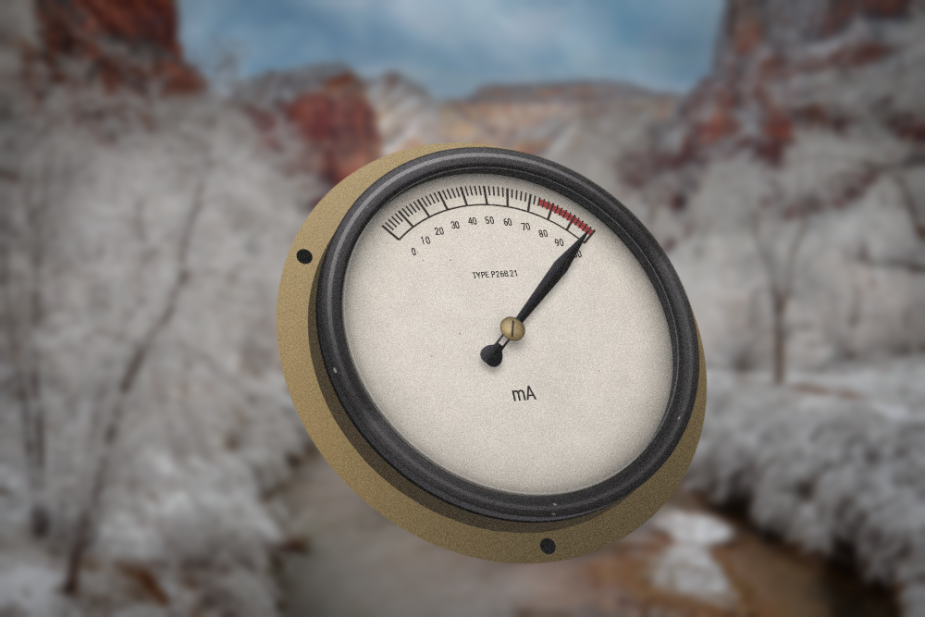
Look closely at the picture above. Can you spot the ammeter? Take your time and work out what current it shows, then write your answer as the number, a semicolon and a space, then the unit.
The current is 98; mA
